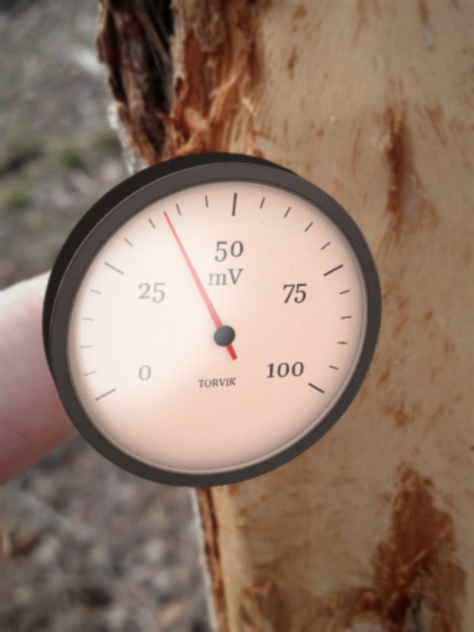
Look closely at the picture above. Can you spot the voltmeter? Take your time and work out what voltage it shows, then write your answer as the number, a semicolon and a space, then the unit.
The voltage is 37.5; mV
